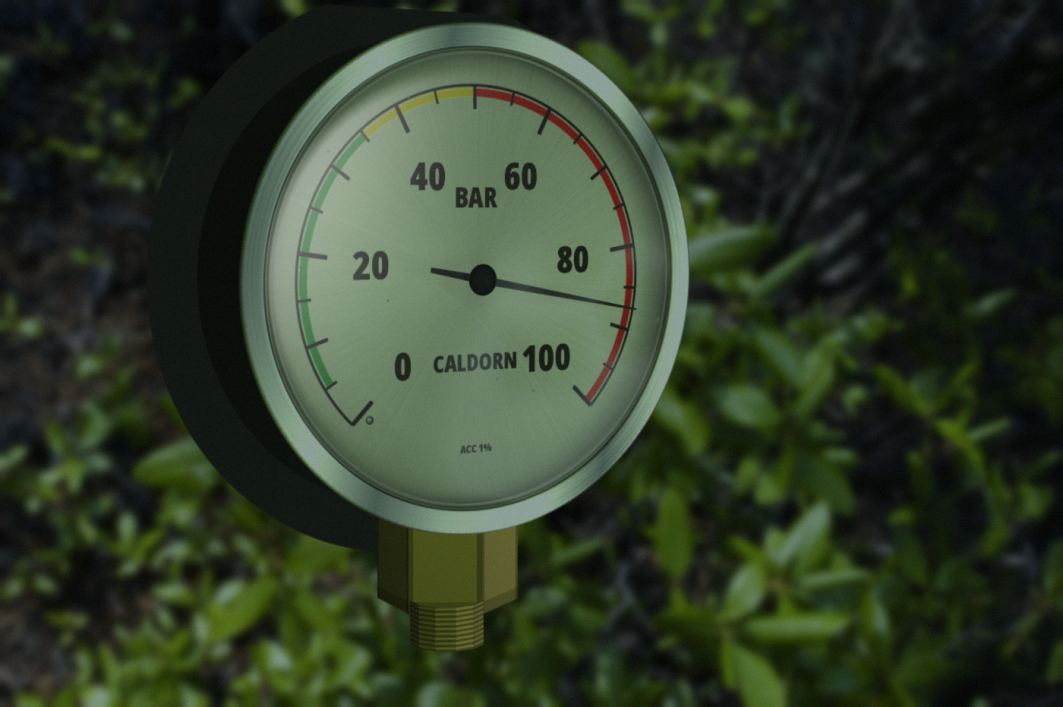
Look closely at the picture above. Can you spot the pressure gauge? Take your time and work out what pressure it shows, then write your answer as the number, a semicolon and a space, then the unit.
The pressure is 87.5; bar
